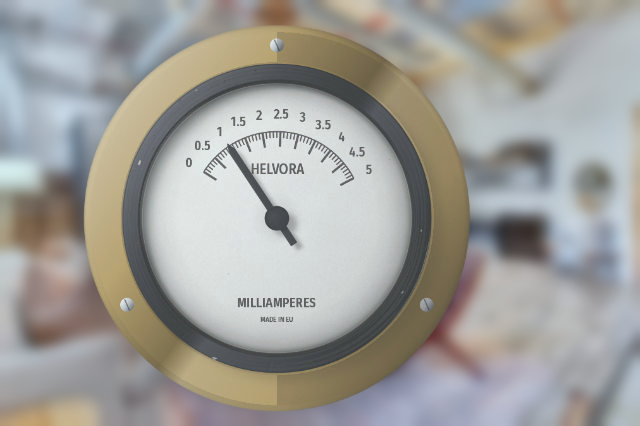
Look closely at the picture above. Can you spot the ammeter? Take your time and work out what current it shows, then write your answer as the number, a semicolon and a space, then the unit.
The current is 1; mA
